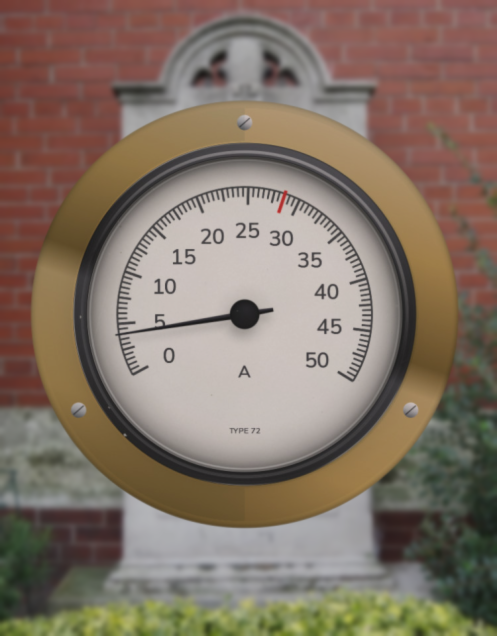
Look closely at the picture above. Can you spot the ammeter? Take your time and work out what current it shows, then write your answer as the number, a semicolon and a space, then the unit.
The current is 4; A
